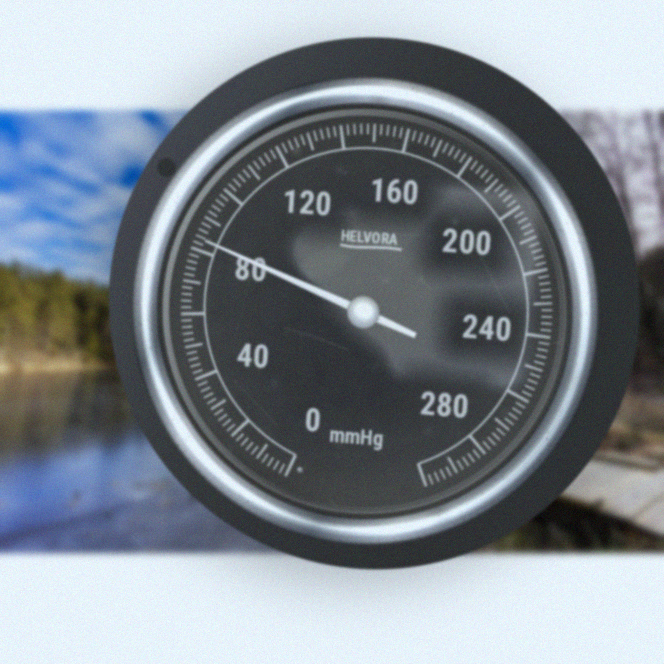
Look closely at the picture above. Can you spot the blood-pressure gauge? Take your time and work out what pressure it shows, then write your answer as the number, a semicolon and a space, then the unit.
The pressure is 84; mmHg
